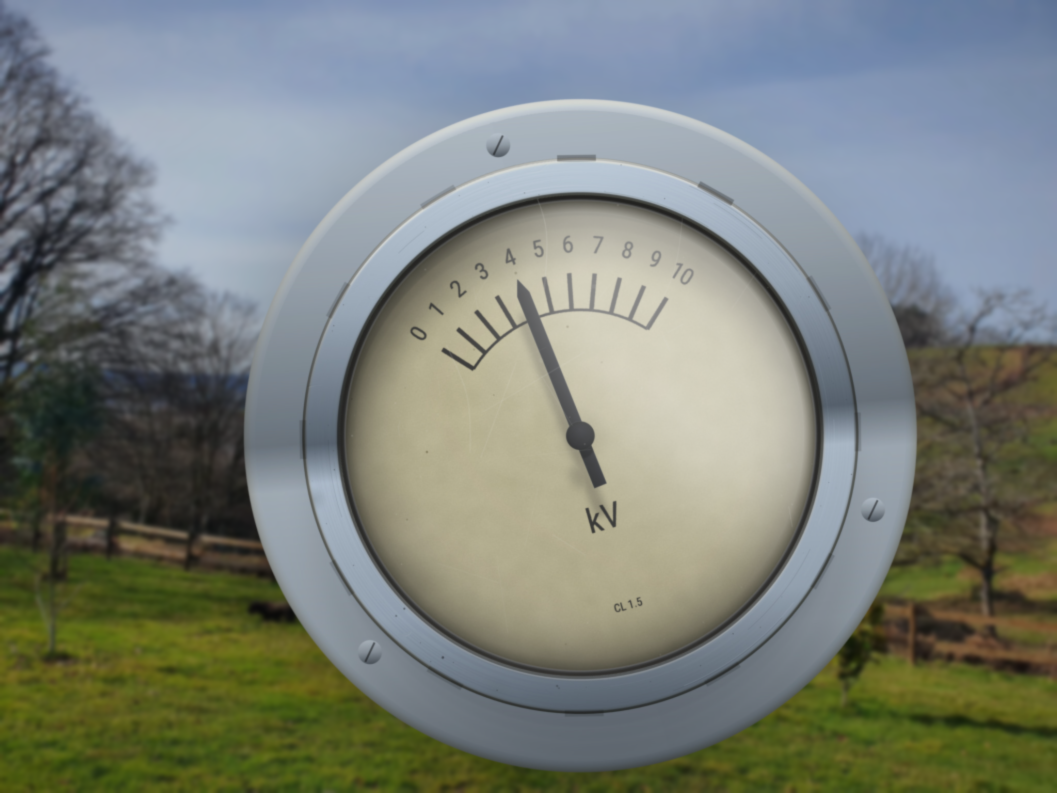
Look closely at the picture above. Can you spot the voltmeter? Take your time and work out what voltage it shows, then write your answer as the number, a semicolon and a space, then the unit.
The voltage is 4; kV
